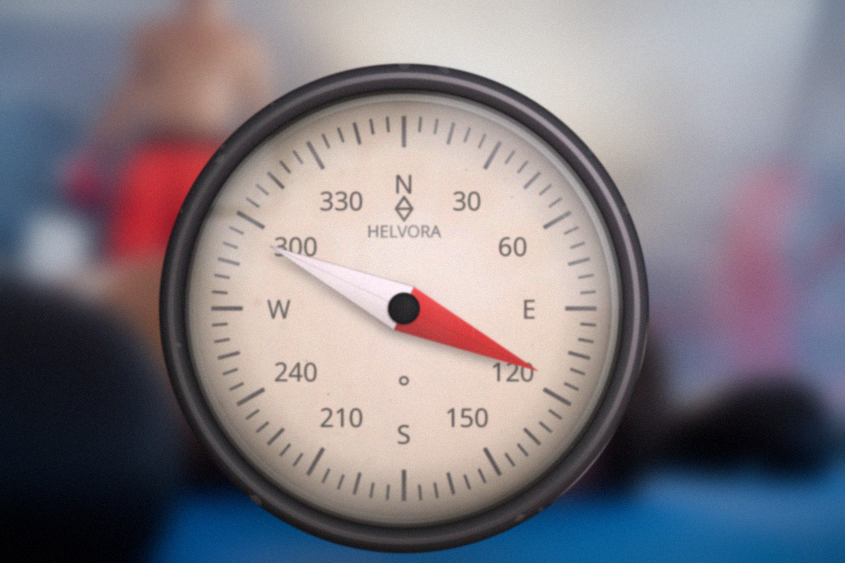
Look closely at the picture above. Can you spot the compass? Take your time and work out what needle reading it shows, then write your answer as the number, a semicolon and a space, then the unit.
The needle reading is 115; °
